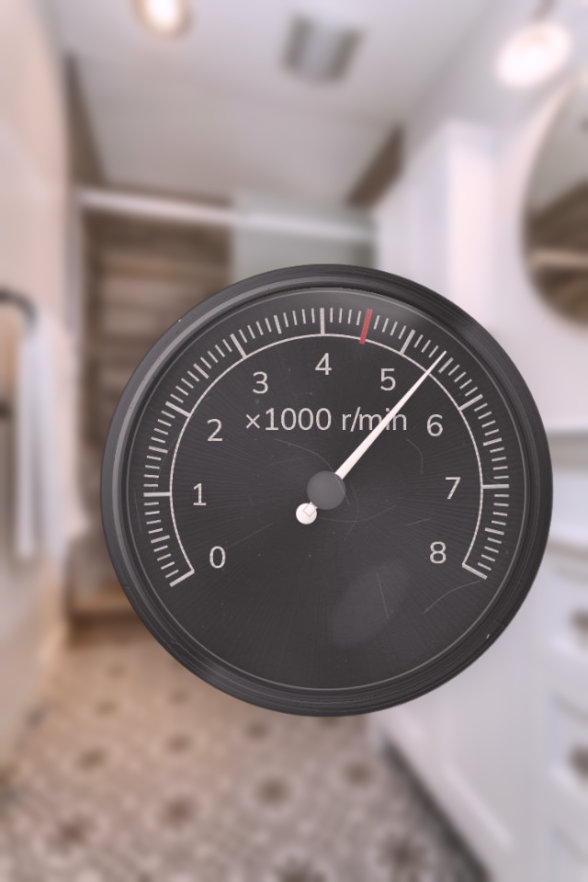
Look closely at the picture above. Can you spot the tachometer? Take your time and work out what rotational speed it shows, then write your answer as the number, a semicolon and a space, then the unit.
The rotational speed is 5400; rpm
